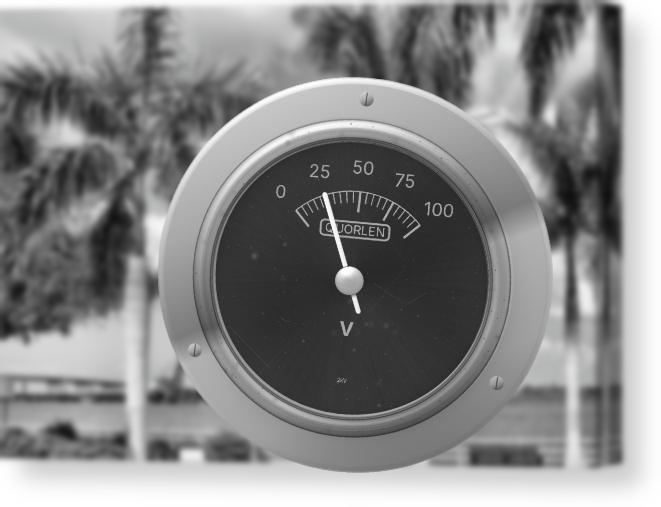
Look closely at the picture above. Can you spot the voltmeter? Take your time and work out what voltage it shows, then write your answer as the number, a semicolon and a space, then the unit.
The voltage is 25; V
